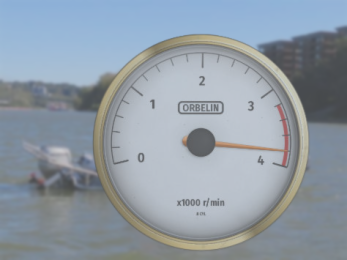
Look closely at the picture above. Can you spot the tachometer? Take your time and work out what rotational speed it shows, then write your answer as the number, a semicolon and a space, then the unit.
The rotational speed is 3800; rpm
